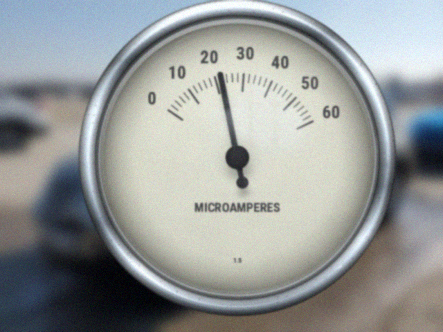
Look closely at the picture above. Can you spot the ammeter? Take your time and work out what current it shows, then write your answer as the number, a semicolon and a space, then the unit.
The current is 22; µA
